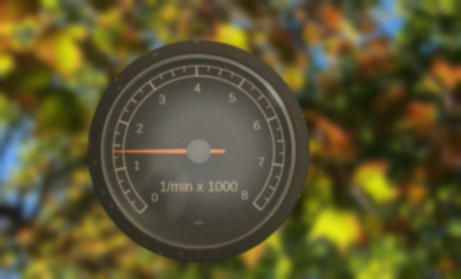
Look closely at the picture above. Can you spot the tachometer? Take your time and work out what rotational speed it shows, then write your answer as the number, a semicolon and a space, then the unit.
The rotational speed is 1375; rpm
